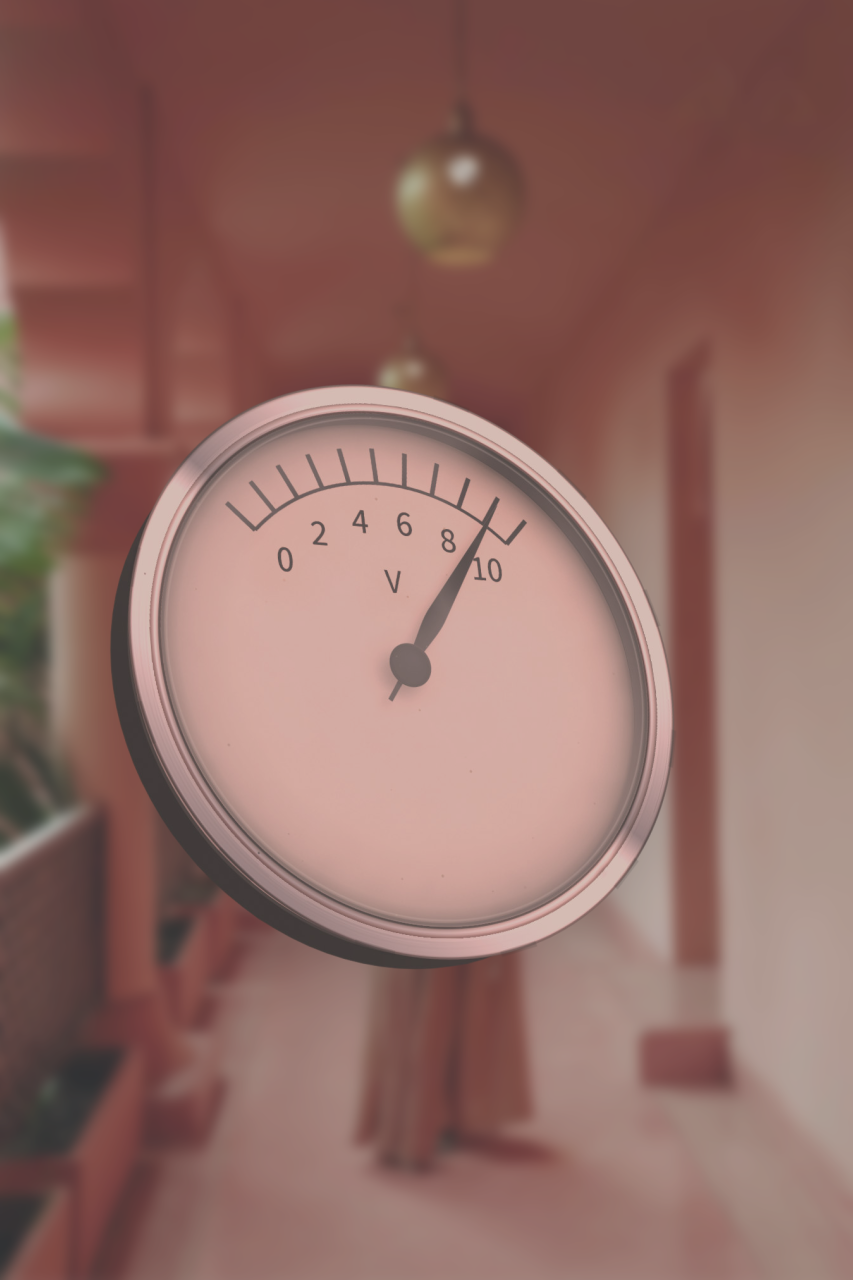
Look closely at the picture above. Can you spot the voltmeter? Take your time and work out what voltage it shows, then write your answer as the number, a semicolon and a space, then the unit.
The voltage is 9; V
